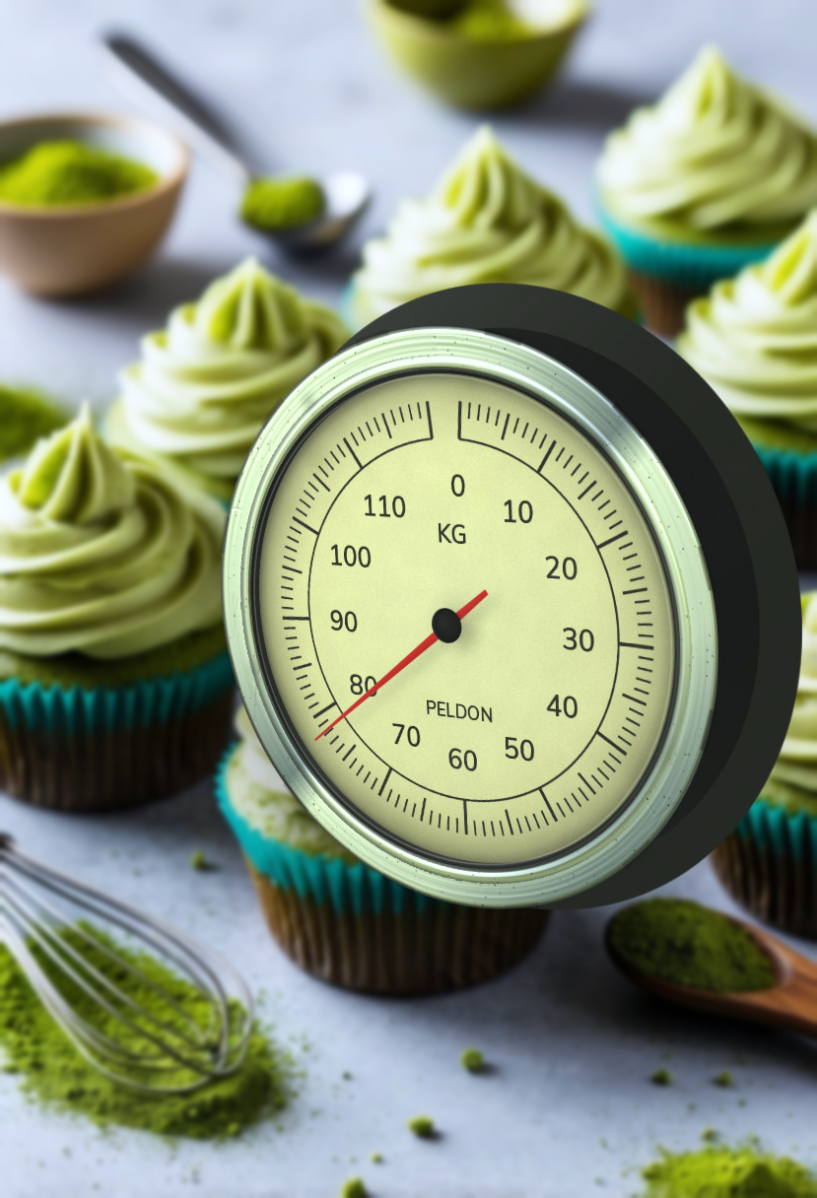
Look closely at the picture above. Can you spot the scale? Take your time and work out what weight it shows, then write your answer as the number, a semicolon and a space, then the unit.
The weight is 78; kg
